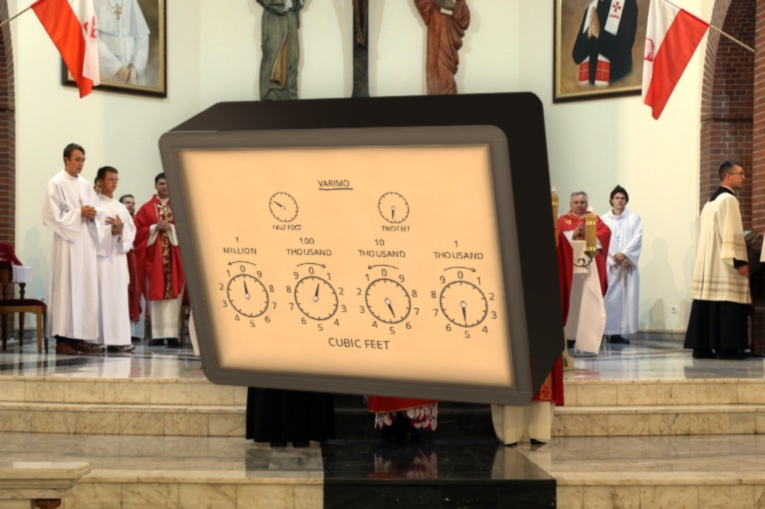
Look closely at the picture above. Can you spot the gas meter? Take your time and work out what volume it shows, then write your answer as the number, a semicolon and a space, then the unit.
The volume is 5500; ft³
